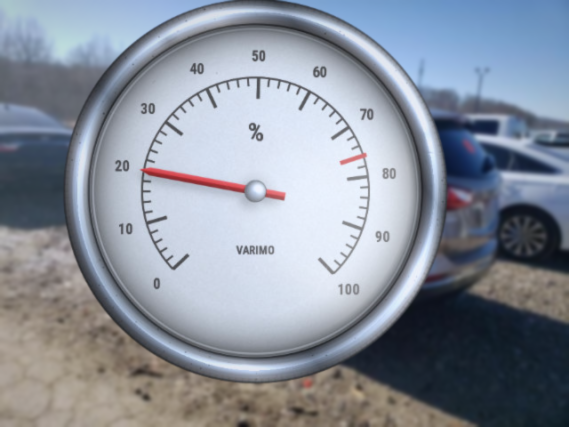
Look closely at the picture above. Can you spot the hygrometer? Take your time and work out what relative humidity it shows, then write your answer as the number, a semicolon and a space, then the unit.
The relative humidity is 20; %
